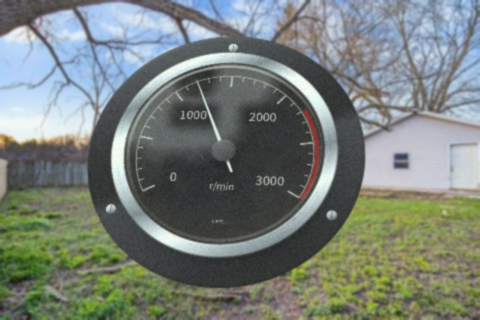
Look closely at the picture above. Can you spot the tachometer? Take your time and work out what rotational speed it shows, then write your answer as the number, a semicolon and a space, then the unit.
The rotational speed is 1200; rpm
